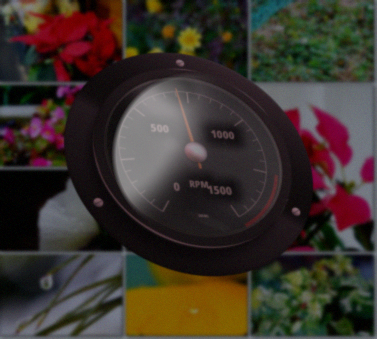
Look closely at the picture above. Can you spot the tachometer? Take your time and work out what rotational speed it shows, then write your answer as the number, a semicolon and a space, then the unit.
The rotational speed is 700; rpm
